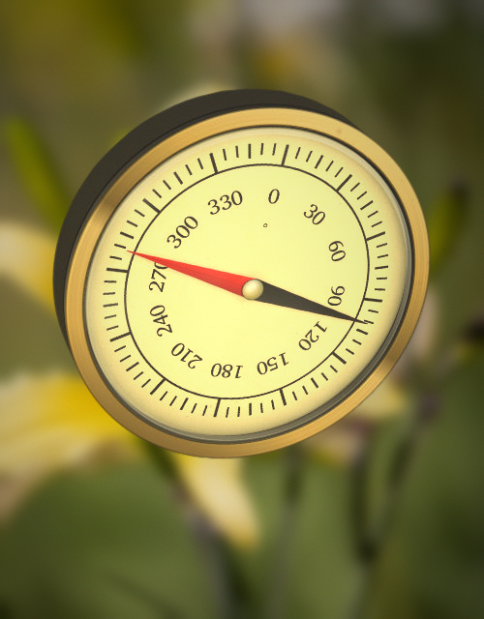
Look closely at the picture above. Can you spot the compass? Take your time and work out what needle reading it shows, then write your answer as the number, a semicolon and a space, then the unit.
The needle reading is 280; °
